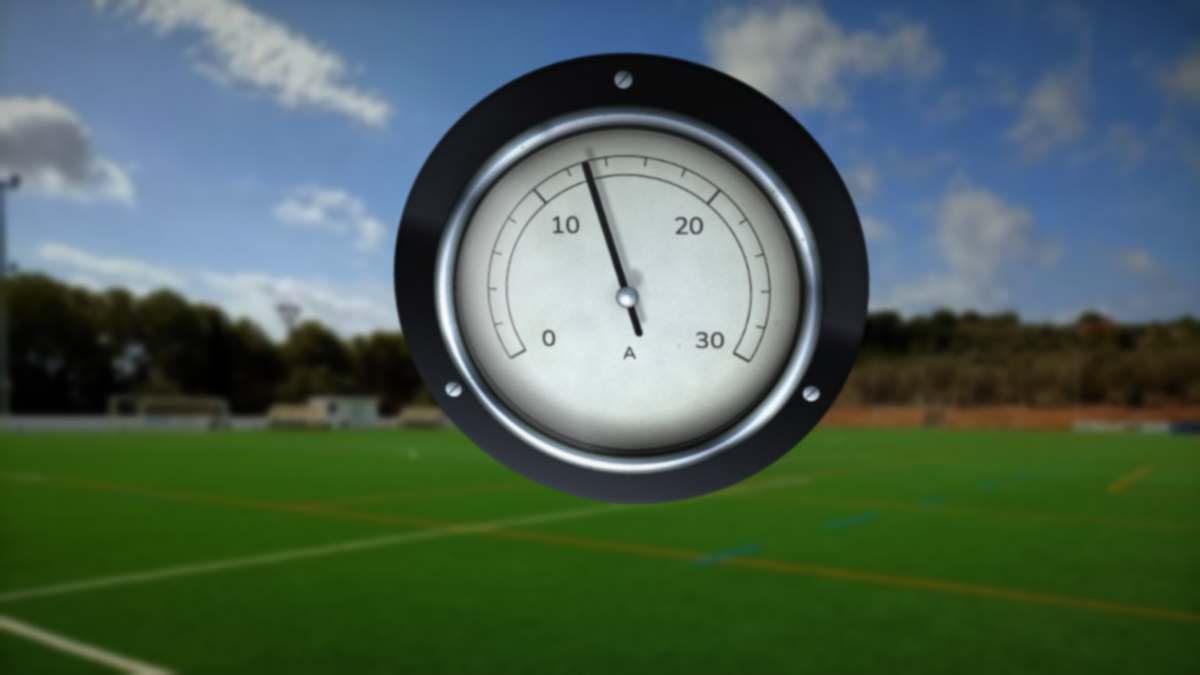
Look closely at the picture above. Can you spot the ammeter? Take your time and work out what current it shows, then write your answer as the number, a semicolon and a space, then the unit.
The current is 13; A
